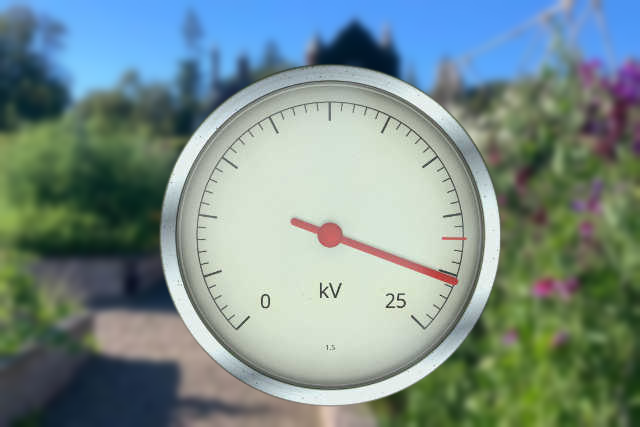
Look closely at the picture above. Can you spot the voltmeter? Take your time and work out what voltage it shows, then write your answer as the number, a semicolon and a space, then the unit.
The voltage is 22.75; kV
